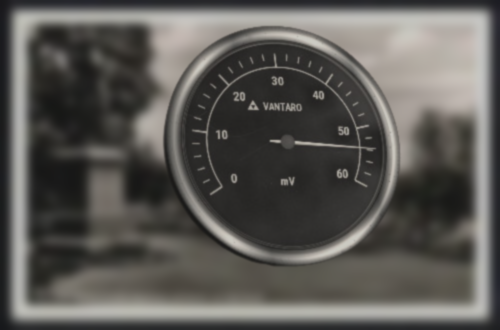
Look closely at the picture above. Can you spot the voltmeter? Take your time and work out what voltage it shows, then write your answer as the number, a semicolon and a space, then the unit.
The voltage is 54; mV
